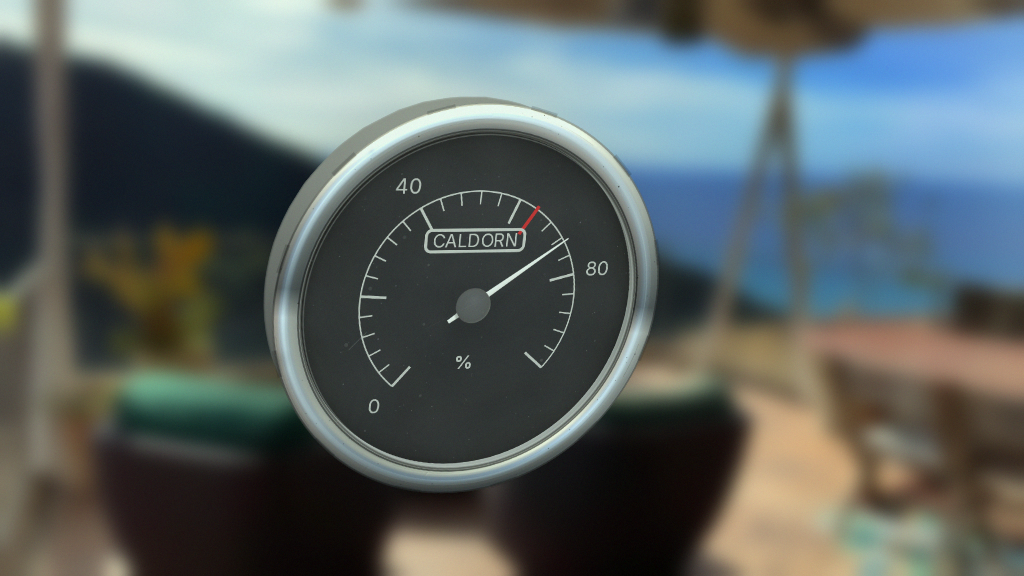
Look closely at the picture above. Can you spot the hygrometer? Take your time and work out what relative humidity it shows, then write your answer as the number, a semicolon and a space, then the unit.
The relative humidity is 72; %
